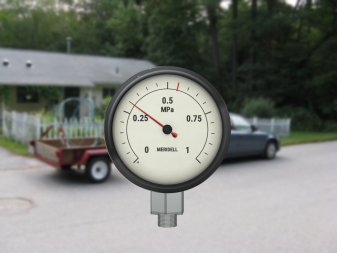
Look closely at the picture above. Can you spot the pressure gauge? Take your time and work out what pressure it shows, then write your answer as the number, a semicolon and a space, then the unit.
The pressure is 0.3; MPa
